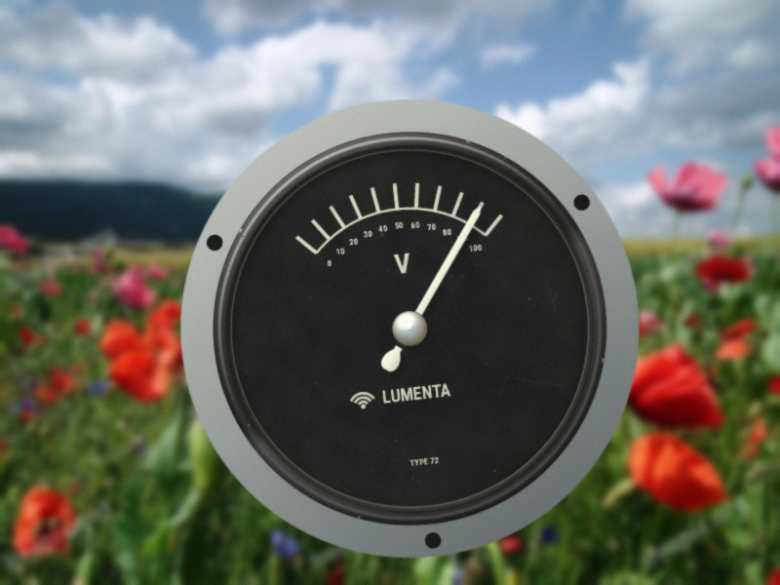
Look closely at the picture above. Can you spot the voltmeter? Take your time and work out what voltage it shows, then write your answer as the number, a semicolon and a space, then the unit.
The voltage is 90; V
